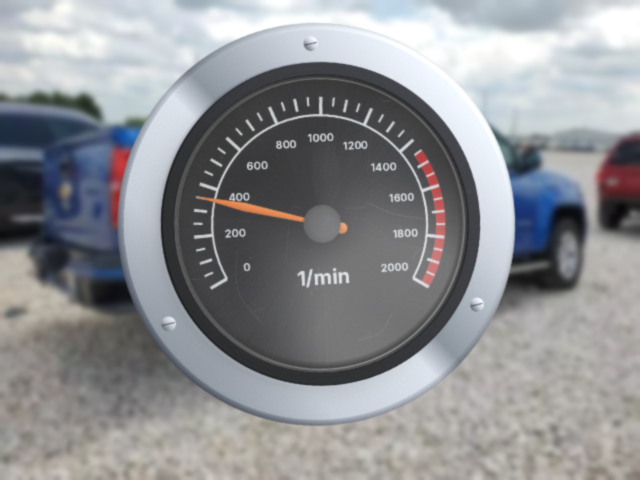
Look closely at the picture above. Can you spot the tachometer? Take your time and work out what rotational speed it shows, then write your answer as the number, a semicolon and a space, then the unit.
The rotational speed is 350; rpm
